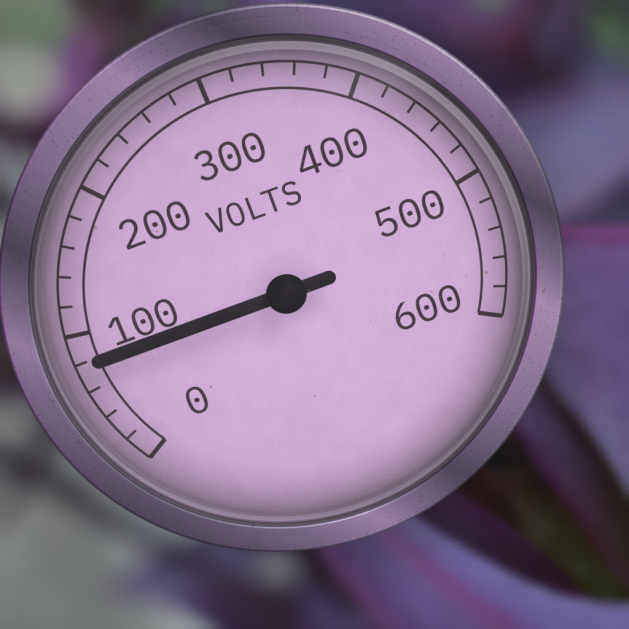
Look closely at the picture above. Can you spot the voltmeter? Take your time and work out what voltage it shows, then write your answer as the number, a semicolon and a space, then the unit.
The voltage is 80; V
